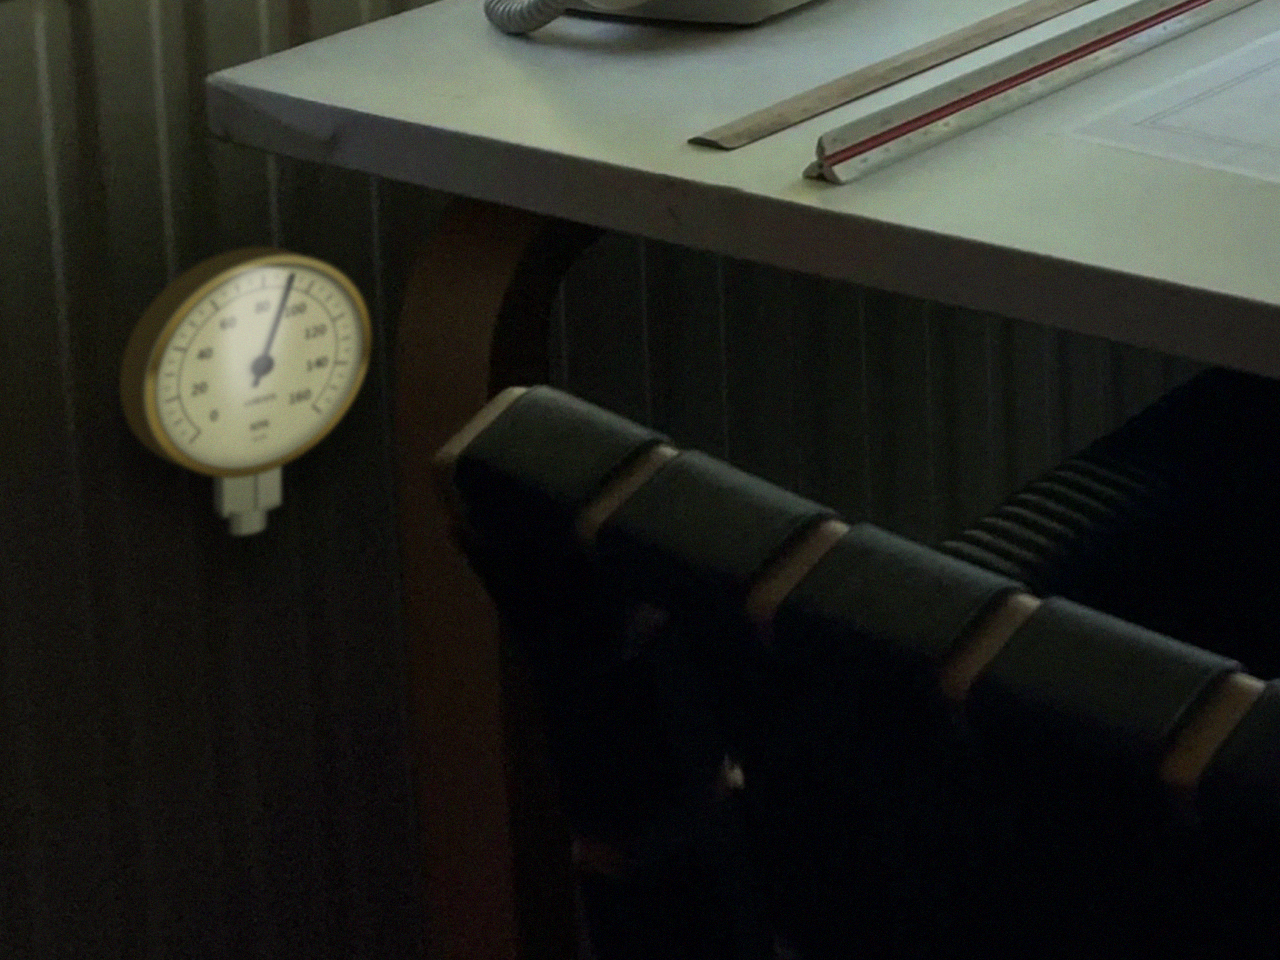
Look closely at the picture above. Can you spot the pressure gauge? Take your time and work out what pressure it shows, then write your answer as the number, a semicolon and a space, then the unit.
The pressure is 90; kPa
